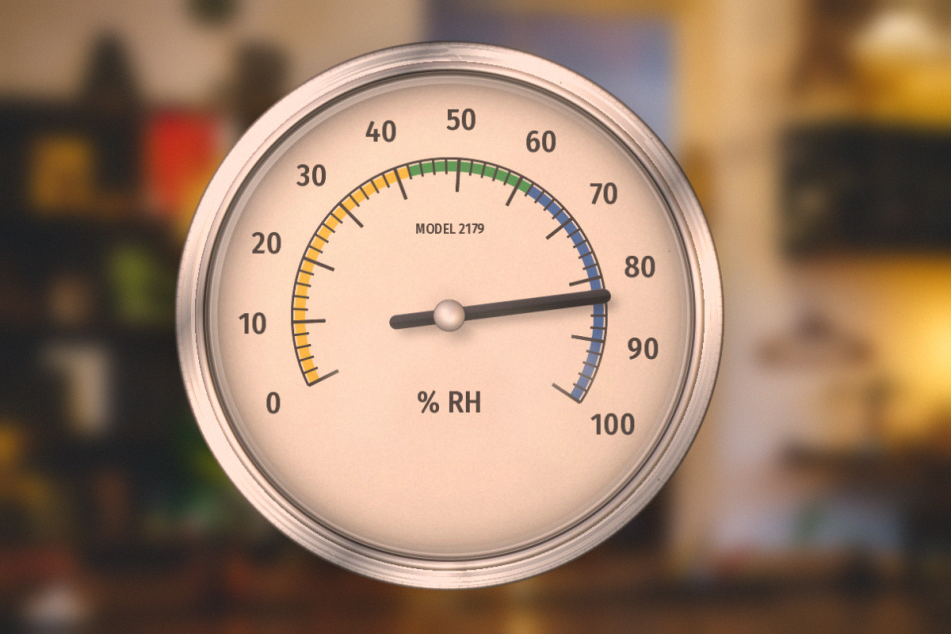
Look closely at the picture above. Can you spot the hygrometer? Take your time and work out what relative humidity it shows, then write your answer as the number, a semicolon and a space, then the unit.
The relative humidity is 83; %
